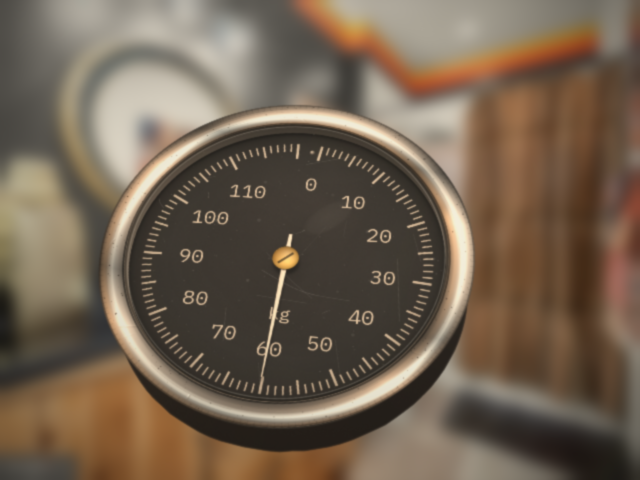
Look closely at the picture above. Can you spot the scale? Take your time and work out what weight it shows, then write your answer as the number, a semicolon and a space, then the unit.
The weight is 60; kg
